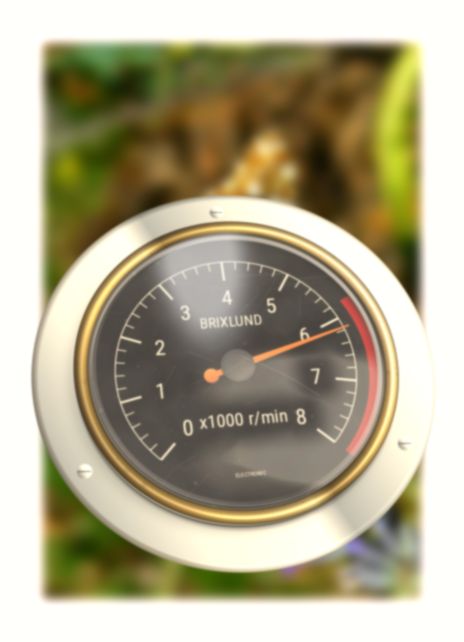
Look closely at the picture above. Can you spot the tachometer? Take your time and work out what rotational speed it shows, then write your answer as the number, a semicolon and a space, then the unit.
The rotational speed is 6200; rpm
